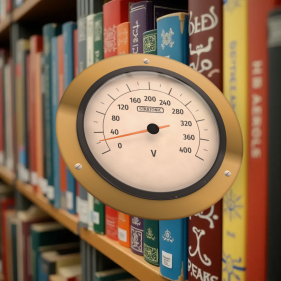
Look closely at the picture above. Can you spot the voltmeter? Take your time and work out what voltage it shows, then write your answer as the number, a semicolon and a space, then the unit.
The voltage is 20; V
